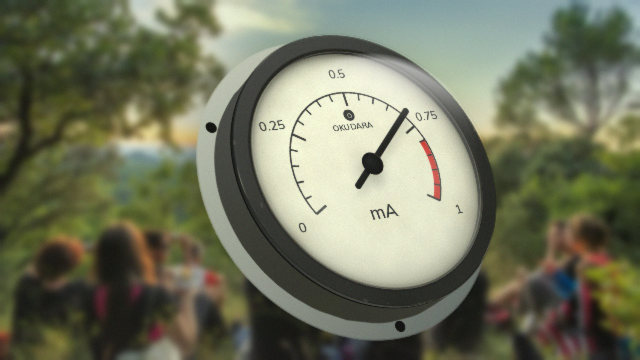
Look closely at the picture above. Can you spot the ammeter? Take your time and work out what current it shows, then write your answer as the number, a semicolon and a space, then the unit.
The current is 0.7; mA
